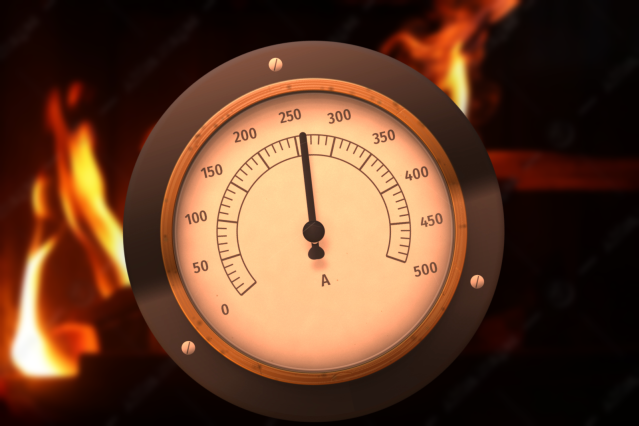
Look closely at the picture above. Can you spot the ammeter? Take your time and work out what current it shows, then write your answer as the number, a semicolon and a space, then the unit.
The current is 260; A
